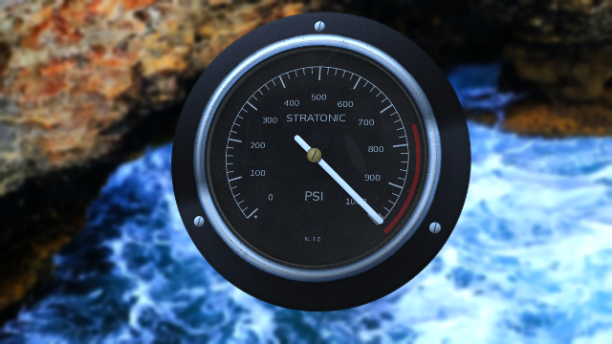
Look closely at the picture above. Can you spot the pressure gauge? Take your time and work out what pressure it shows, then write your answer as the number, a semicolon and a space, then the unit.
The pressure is 990; psi
